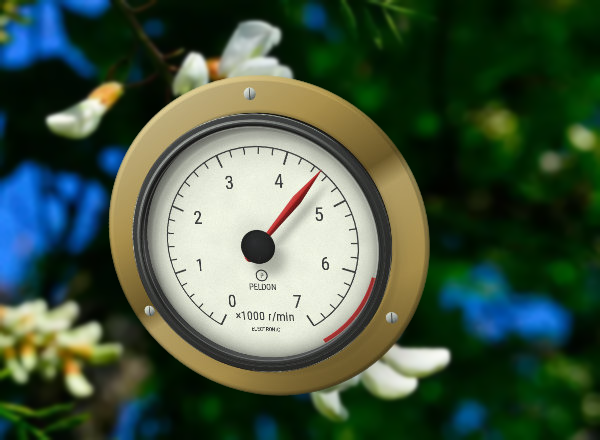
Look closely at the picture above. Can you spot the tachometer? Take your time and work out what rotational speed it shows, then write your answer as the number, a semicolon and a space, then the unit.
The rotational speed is 4500; rpm
